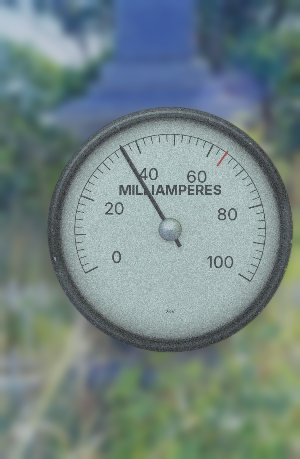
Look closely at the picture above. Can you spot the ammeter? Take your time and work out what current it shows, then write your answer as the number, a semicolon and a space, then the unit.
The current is 36; mA
